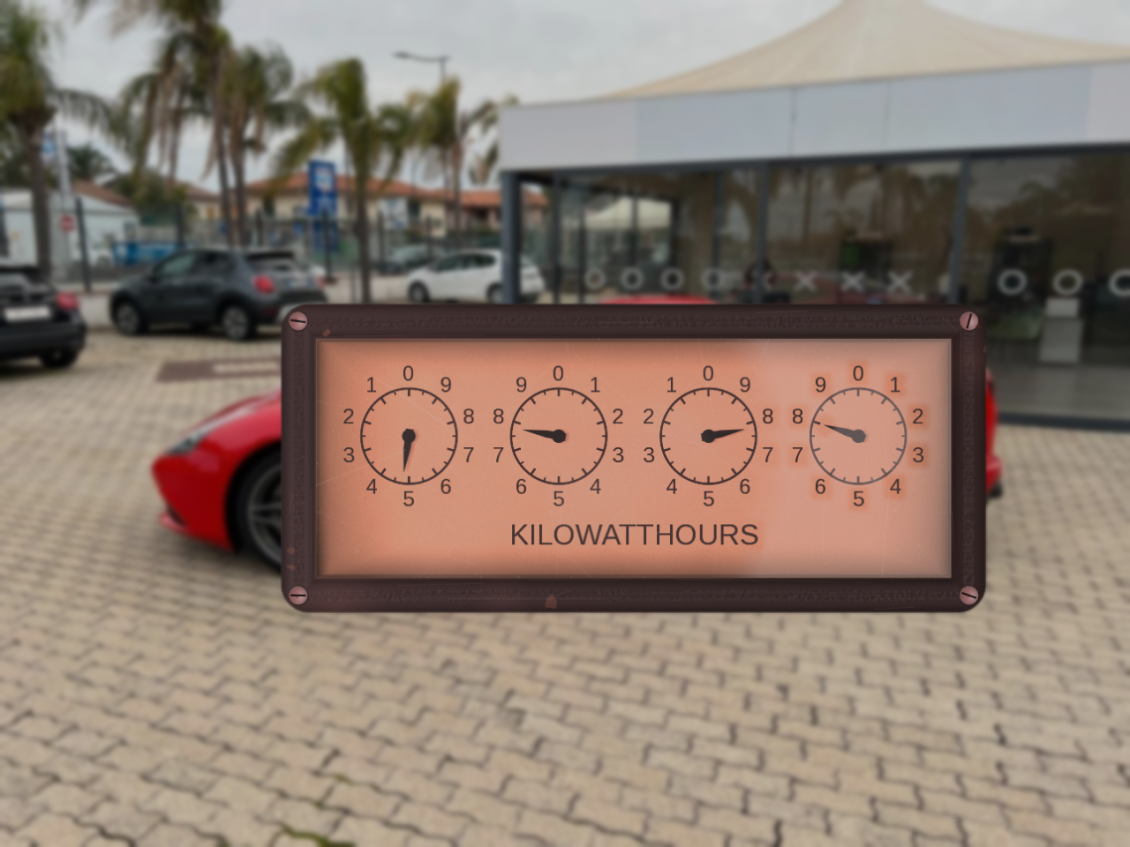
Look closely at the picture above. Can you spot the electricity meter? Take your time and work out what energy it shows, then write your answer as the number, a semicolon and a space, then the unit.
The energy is 4778; kWh
